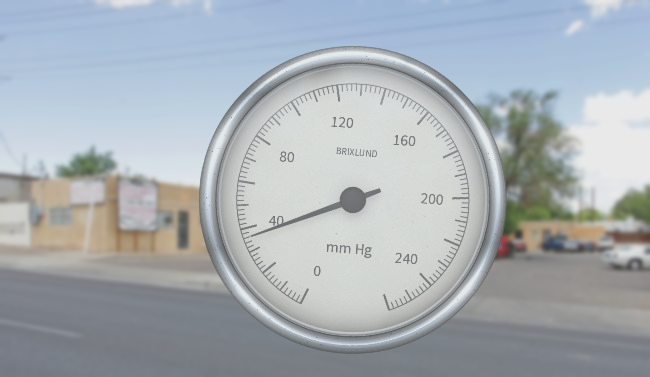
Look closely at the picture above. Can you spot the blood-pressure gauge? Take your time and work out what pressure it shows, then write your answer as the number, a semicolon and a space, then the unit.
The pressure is 36; mmHg
